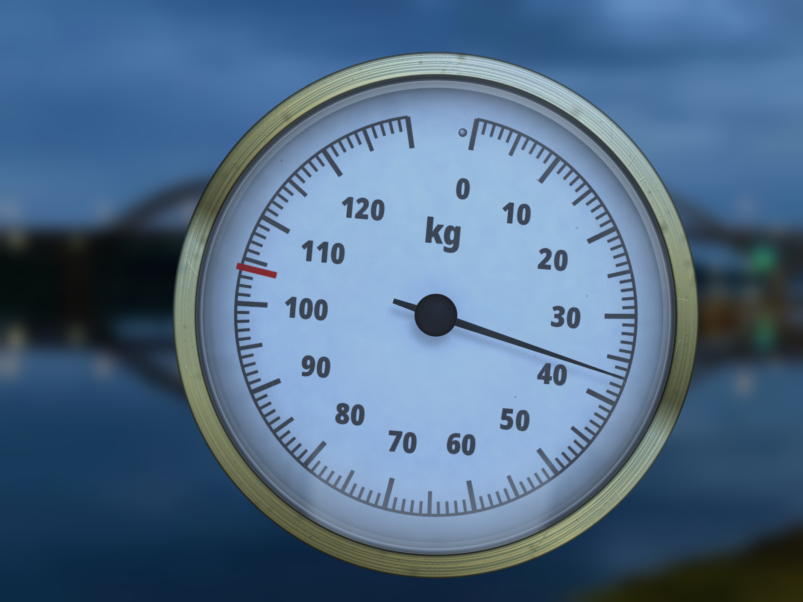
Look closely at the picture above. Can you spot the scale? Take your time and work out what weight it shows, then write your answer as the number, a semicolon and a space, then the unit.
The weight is 37; kg
